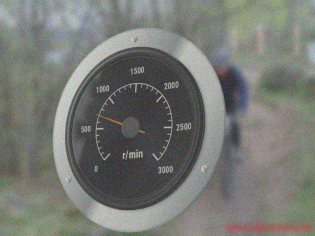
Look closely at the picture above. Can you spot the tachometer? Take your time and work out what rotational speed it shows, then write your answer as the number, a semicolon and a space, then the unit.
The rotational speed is 700; rpm
